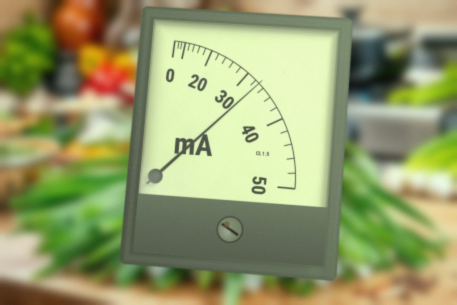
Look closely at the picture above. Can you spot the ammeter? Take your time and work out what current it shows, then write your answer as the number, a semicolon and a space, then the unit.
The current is 33; mA
